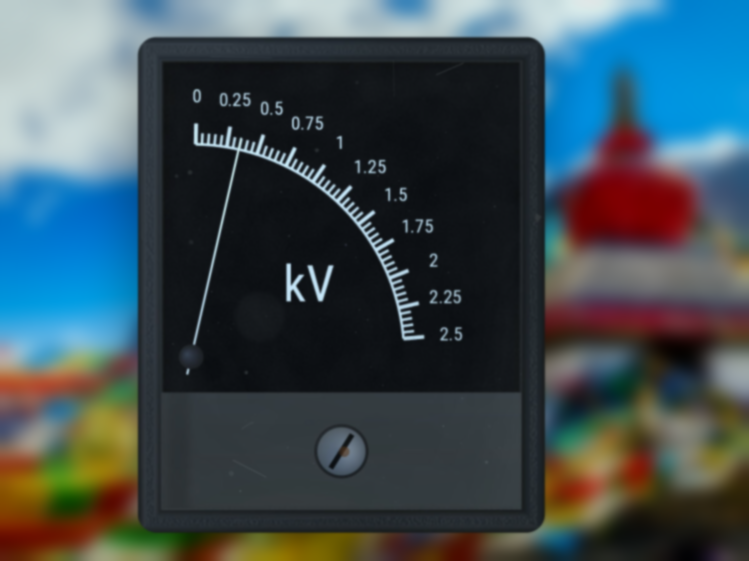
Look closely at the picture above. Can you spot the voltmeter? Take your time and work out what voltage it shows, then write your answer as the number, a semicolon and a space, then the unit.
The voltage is 0.35; kV
